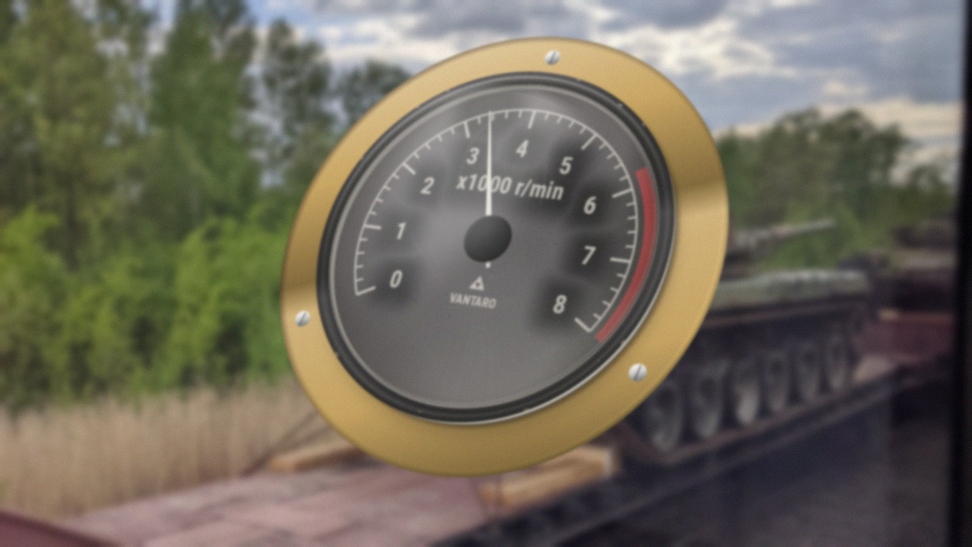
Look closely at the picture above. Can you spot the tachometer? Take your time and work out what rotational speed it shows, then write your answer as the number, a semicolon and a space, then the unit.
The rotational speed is 3400; rpm
